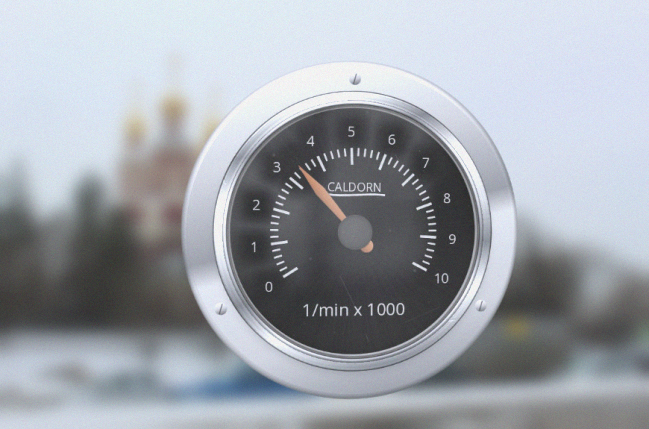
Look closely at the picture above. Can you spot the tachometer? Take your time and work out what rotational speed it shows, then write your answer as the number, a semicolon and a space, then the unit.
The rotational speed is 3400; rpm
